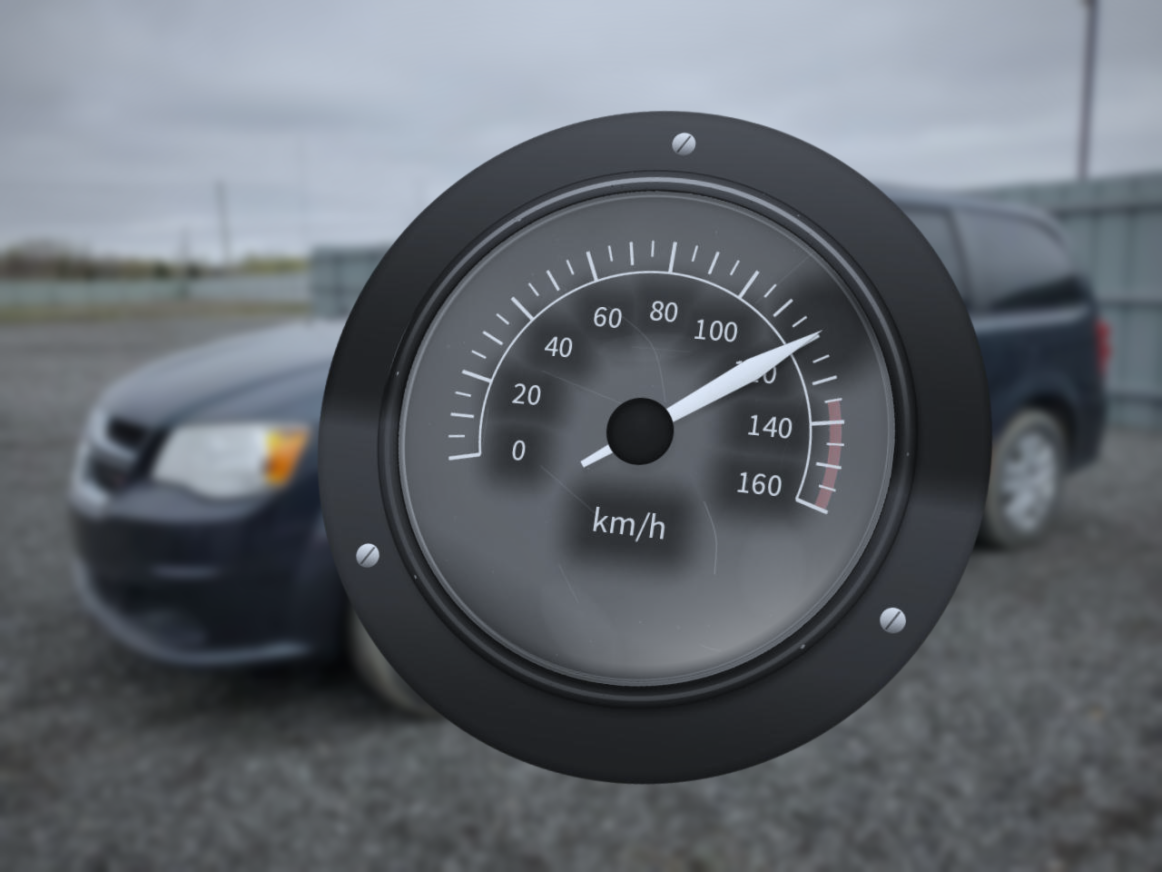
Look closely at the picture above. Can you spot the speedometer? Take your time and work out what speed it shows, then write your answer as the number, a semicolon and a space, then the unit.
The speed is 120; km/h
